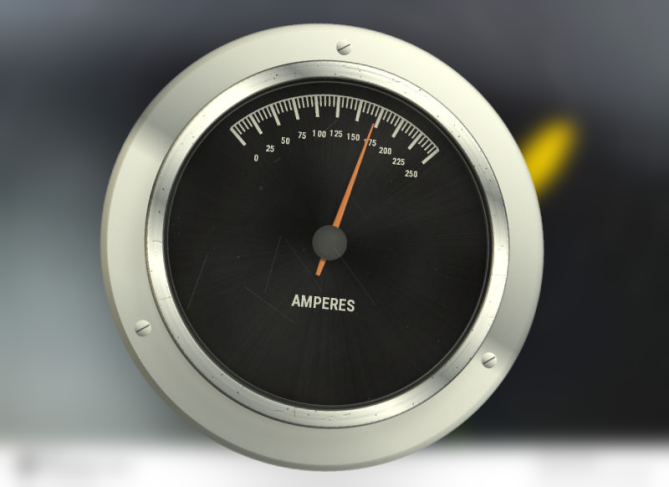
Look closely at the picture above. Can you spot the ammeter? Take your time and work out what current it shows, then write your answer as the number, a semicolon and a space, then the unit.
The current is 170; A
